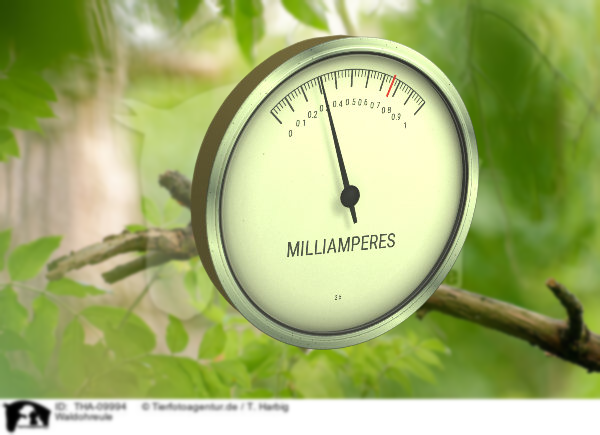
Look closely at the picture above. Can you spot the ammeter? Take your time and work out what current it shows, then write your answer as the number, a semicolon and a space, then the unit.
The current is 0.3; mA
